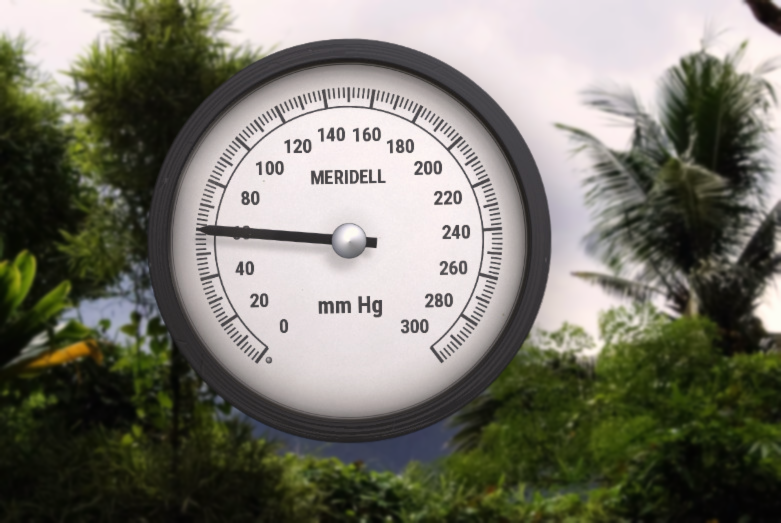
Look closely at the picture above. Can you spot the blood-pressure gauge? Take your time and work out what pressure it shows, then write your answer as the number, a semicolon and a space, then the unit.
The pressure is 60; mmHg
